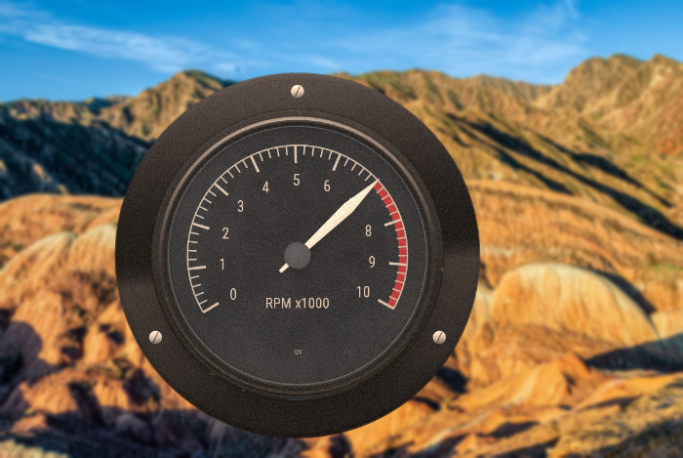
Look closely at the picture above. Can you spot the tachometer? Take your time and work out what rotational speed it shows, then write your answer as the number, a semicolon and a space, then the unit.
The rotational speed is 7000; rpm
